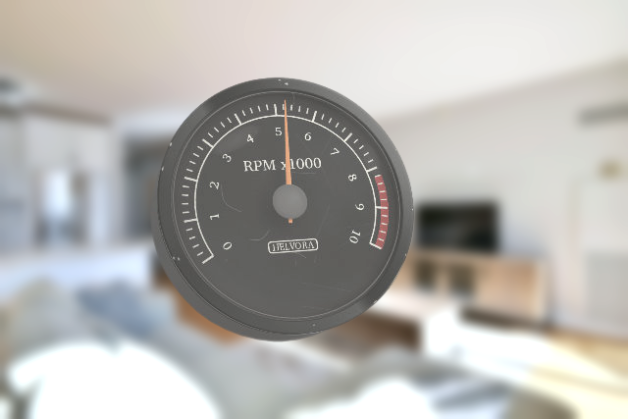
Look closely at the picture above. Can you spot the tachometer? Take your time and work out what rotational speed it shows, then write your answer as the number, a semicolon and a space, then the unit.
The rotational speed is 5200; rpm
